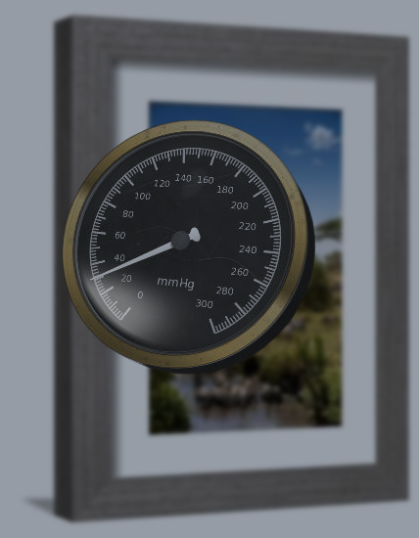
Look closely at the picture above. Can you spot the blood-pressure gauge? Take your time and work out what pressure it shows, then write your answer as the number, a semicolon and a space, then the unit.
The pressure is 30; mmHg
